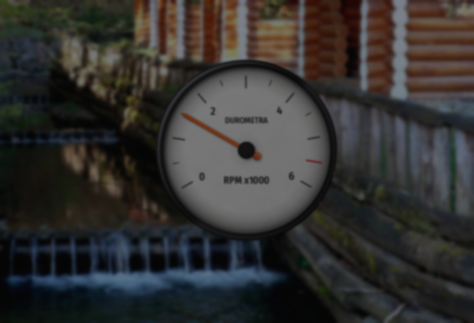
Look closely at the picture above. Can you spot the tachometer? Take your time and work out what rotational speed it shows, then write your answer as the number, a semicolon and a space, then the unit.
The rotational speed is 1500; rpm
